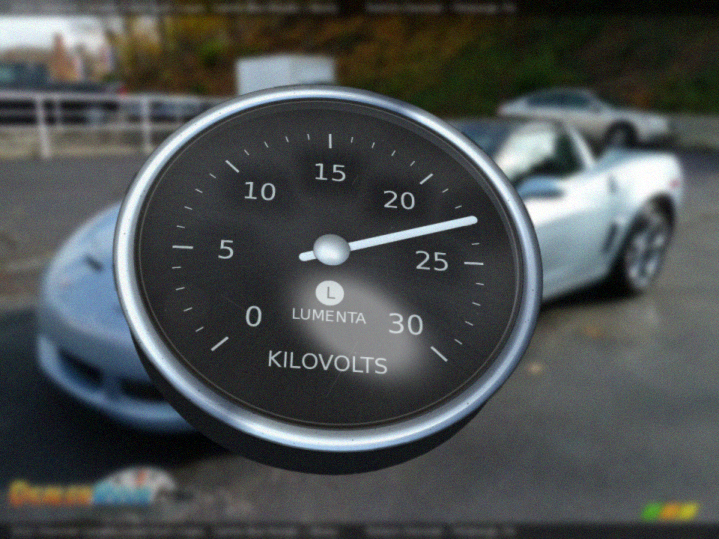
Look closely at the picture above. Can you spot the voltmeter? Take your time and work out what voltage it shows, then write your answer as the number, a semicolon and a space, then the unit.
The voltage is 23; kV
